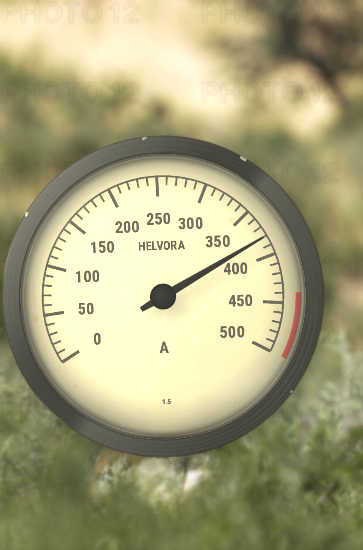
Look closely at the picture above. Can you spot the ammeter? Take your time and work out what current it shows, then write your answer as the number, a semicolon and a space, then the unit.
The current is 380; A
